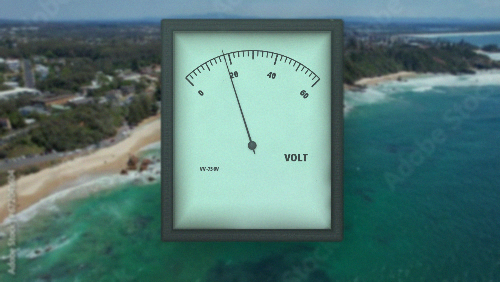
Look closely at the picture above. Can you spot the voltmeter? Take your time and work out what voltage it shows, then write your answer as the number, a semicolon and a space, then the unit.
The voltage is 18; V
